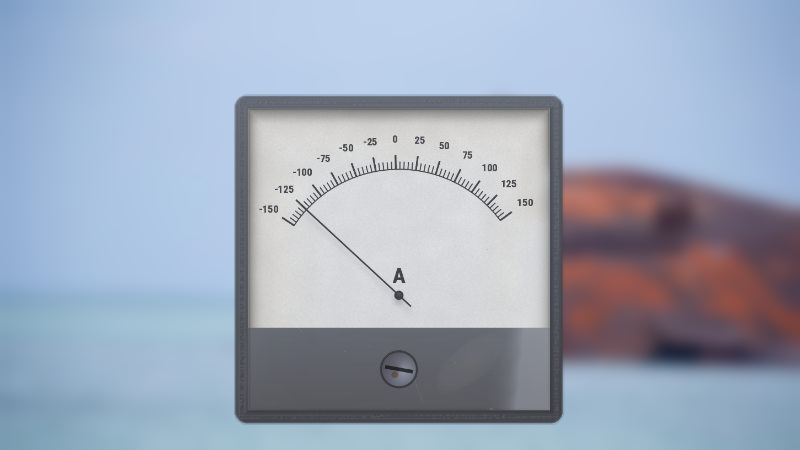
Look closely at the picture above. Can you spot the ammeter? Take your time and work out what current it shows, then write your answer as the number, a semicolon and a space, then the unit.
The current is -125; A
